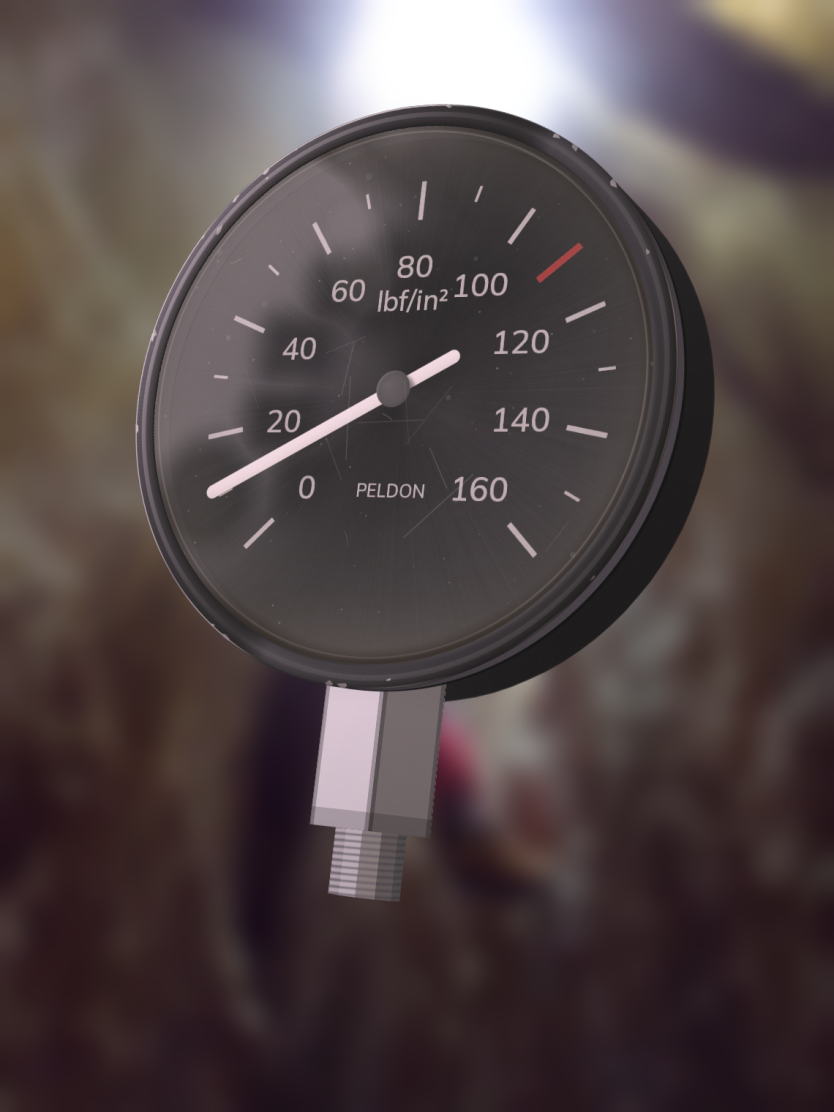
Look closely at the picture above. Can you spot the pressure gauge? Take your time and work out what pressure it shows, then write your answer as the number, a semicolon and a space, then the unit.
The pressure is 10; psi
